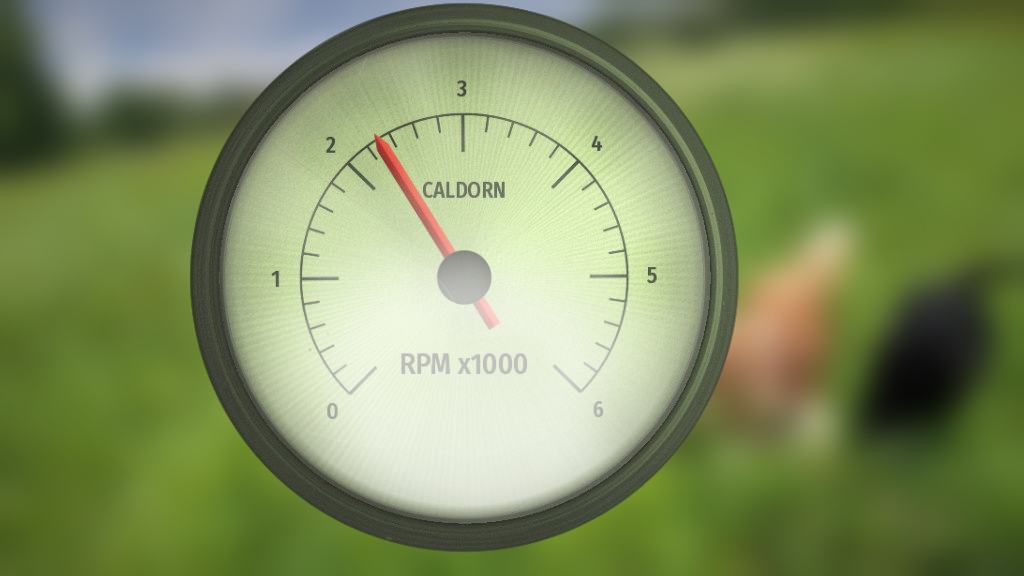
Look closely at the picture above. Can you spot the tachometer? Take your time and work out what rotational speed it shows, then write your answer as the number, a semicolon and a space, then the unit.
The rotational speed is 2300; rpm
